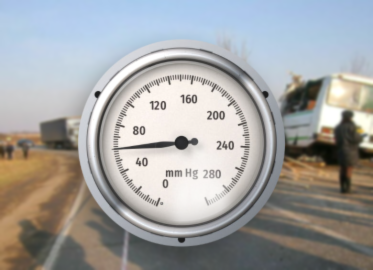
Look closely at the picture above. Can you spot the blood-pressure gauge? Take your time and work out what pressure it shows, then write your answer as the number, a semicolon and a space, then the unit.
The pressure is 60; mmHg
